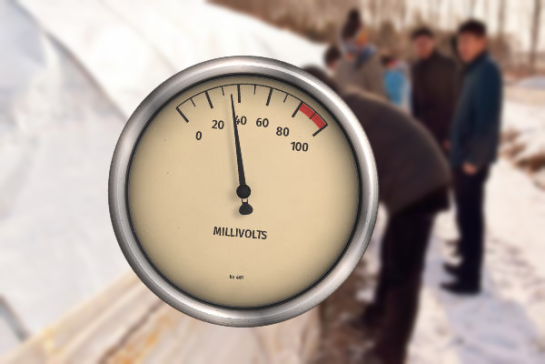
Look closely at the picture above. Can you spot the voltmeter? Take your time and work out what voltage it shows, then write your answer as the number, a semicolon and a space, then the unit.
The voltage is 35; mV
